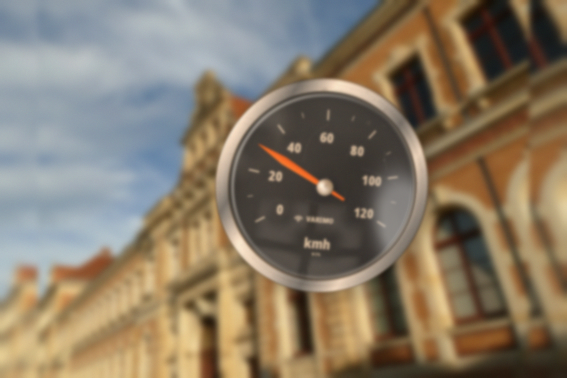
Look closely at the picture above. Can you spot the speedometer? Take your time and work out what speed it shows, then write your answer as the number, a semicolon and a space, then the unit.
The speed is 30; km/h
